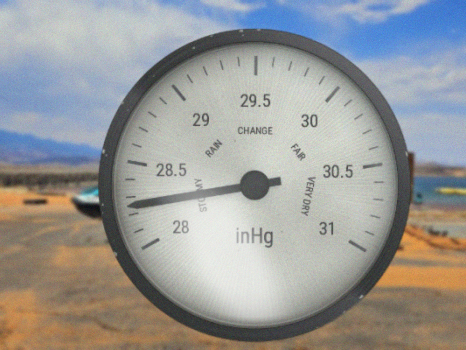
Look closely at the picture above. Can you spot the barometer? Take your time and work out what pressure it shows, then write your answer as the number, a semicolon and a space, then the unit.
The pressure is 28.25; inHg
